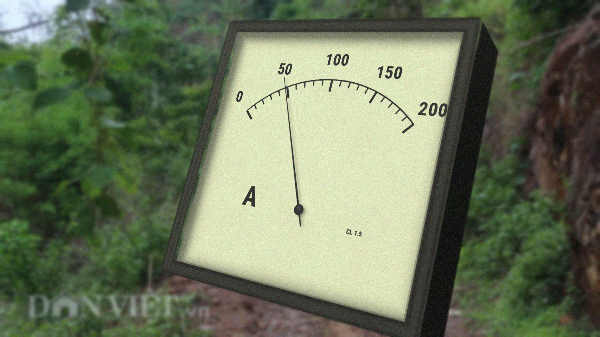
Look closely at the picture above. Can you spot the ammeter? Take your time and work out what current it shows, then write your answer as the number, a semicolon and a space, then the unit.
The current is 50; A
